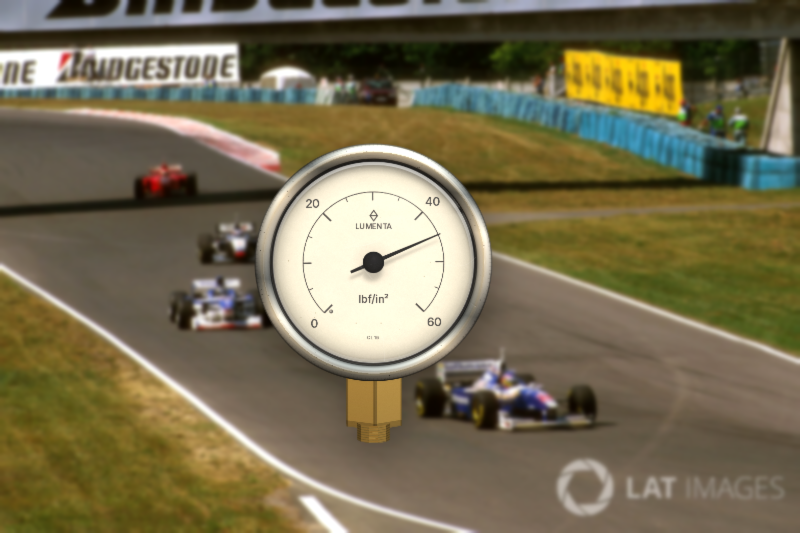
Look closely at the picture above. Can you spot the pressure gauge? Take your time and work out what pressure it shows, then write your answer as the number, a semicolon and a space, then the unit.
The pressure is 45; psi
